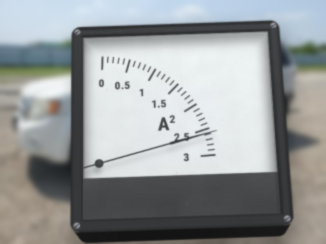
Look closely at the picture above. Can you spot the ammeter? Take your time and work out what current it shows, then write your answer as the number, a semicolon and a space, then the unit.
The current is 2.6; A
